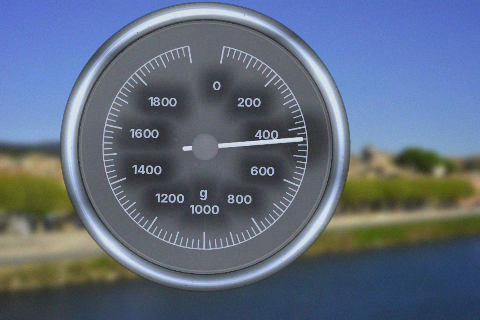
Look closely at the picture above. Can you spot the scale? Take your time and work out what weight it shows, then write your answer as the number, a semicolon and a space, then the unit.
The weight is 440; g
